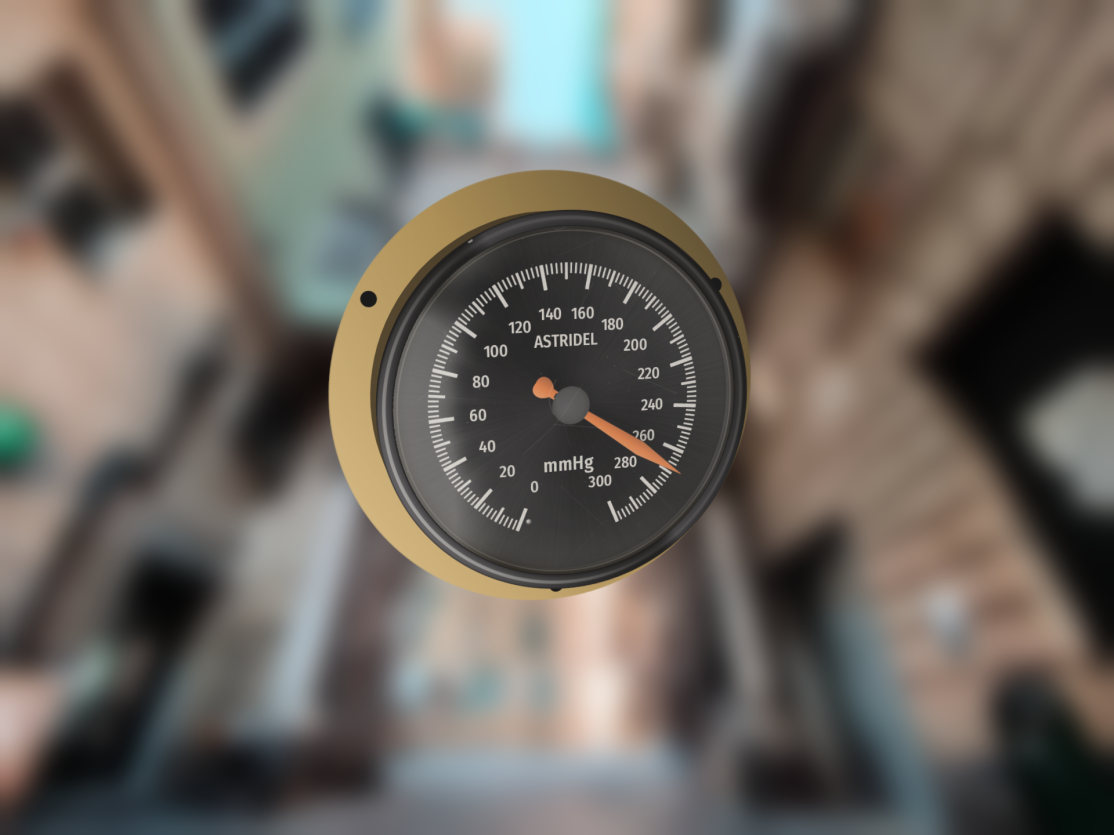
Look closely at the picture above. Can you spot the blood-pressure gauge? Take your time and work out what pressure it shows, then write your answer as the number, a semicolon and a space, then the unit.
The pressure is 268; mmHg
